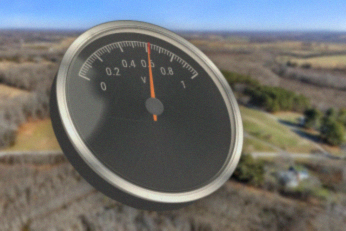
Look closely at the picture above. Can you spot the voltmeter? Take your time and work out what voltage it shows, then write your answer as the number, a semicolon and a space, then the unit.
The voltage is 0.6; V
